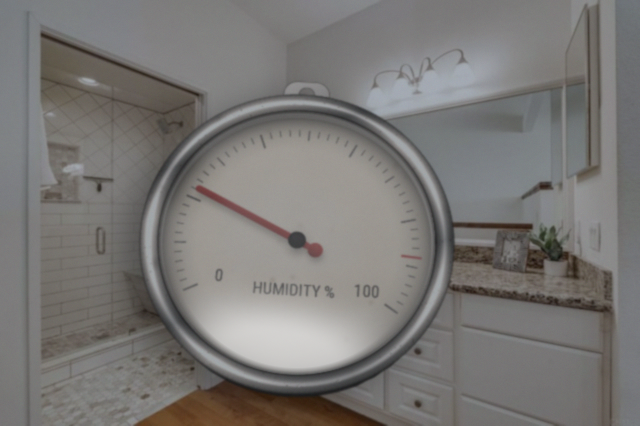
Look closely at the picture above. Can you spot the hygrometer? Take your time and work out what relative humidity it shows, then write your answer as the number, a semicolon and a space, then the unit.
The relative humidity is 22; %
